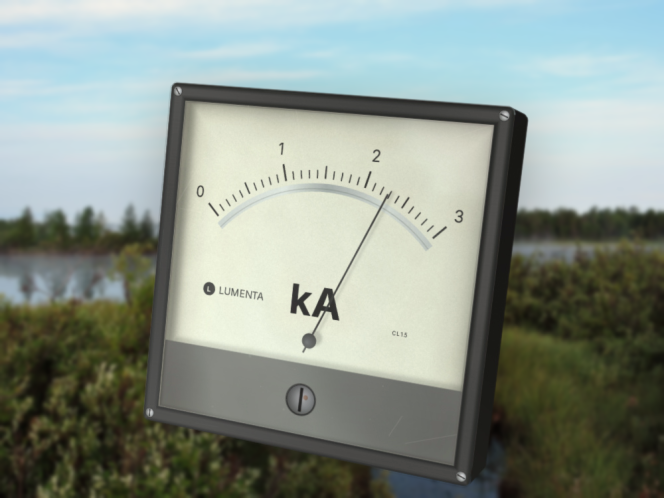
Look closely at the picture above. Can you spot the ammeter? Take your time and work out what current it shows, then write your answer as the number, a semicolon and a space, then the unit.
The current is 2.3; kA
